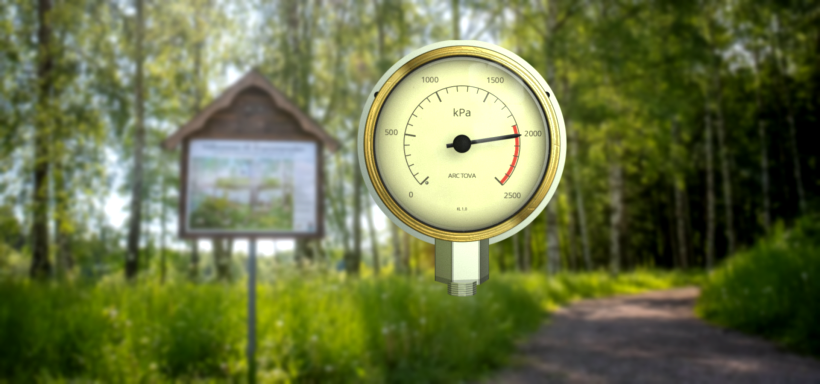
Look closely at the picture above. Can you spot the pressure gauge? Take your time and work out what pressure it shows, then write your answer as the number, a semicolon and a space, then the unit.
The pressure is 2000; kPa
